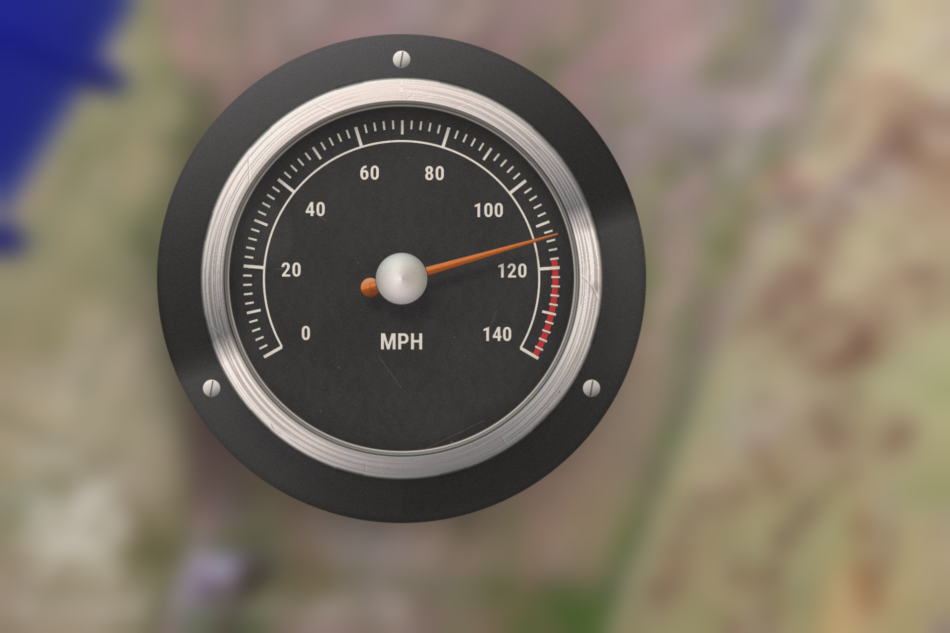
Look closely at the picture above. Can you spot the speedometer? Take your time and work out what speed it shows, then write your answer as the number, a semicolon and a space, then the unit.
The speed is 113; mph
